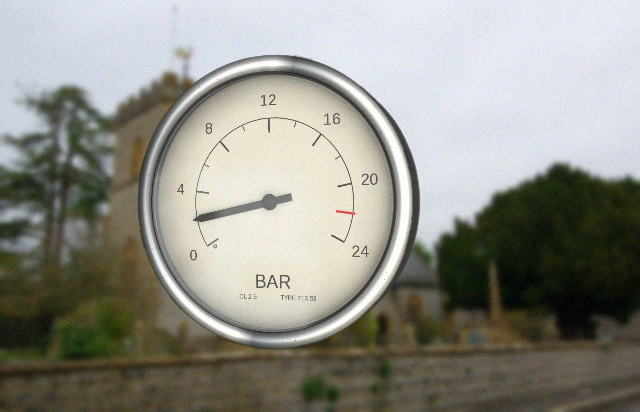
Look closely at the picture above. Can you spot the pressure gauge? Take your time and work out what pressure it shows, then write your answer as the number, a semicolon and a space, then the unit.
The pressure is 2; bar
